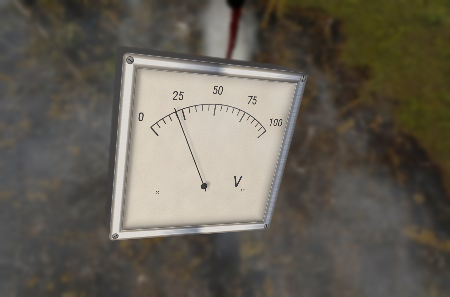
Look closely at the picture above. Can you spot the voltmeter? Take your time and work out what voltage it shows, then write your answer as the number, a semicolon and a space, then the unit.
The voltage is 20; V
